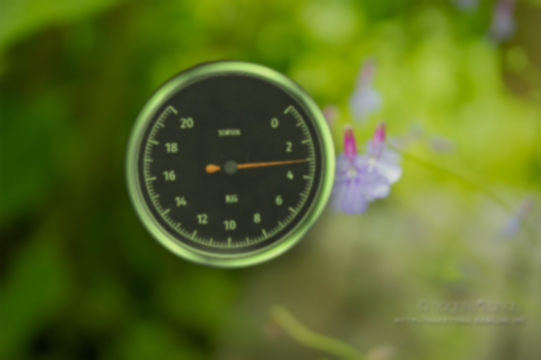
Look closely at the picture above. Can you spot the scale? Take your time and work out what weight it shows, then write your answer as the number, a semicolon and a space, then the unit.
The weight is 3; kg
